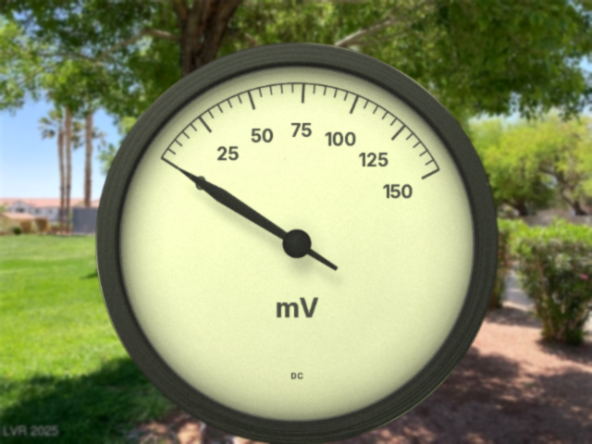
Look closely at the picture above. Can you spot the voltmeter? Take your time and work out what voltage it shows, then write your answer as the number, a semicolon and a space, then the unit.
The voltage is 0; mV
